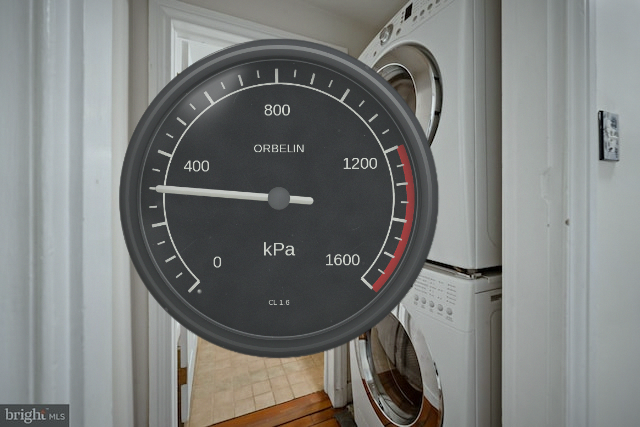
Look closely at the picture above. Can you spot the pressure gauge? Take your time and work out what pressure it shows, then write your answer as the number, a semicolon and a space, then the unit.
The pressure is 300; kPa
